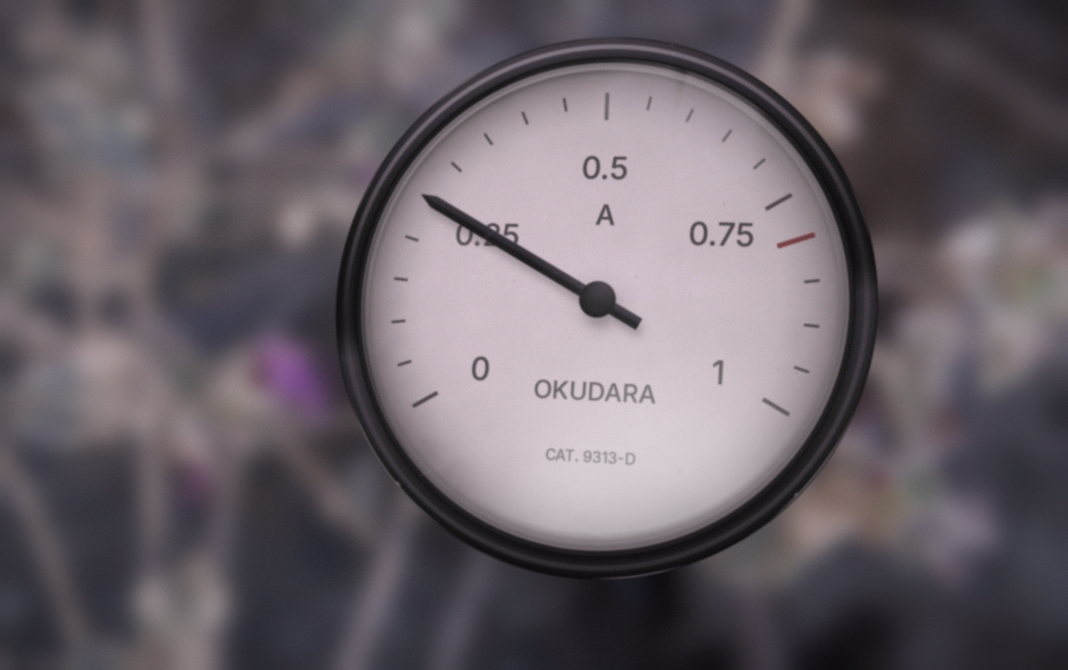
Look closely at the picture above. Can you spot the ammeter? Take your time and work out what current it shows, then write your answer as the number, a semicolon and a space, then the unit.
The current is 0.25; A
